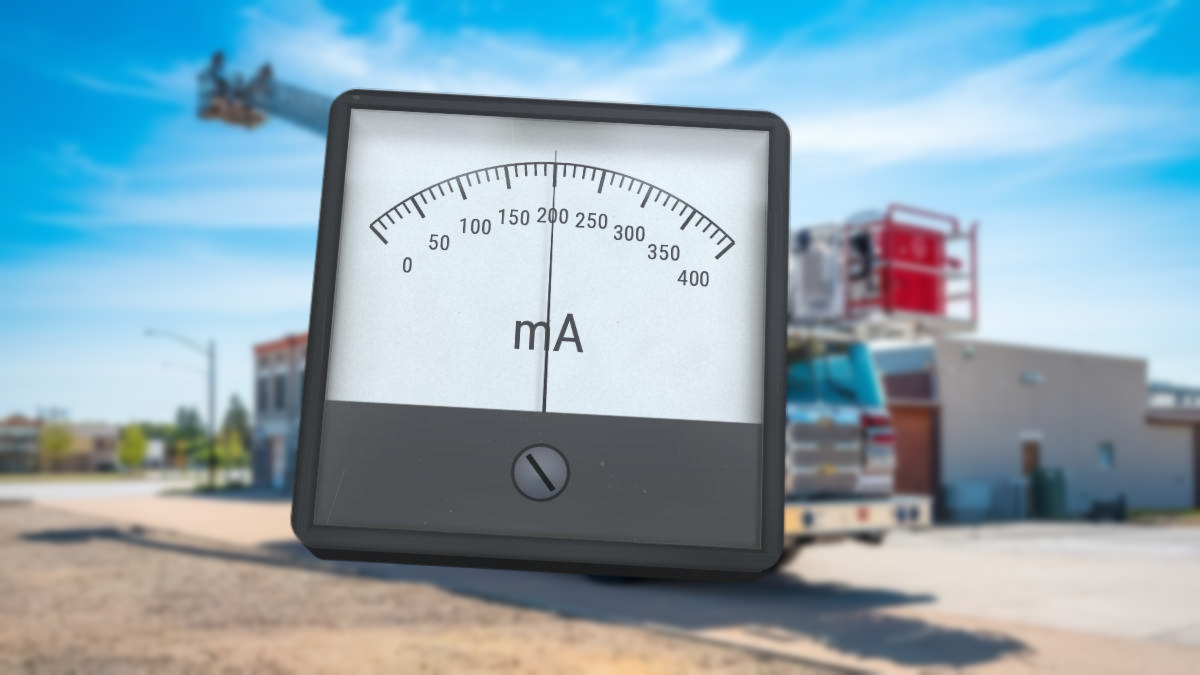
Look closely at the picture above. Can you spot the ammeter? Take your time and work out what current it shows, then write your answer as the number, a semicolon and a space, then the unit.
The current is 200; mA
